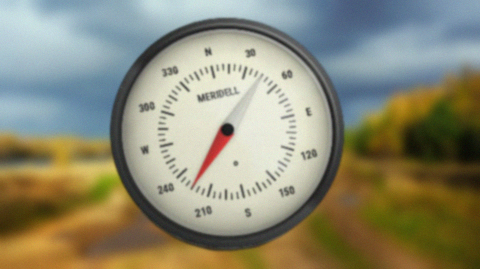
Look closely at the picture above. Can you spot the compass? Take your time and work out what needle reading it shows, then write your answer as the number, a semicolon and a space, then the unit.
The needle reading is 225; °
